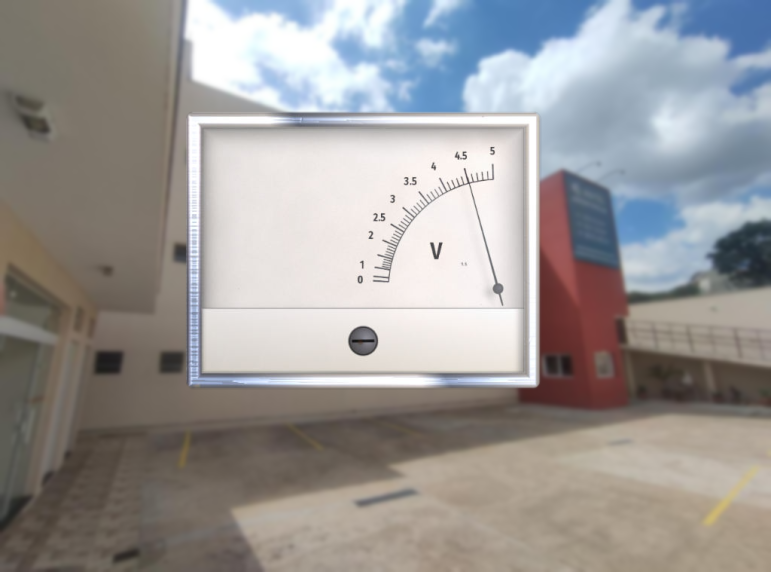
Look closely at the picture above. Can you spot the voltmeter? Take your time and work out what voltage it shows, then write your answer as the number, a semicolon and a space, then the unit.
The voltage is 4.5; V
